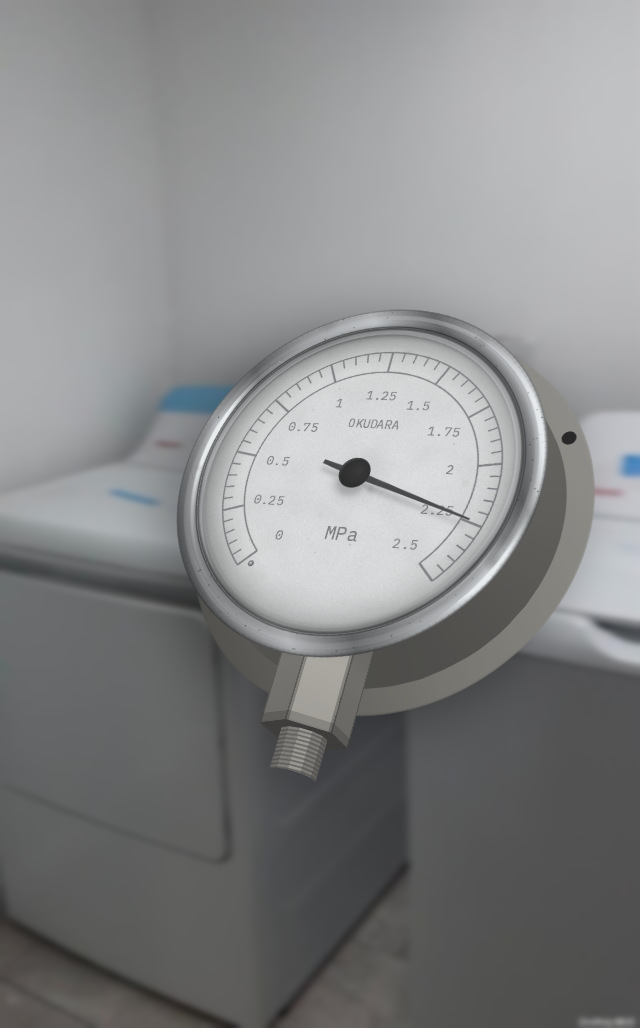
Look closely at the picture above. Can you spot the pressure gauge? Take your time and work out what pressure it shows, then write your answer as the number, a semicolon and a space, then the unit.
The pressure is 2.25; MPa
